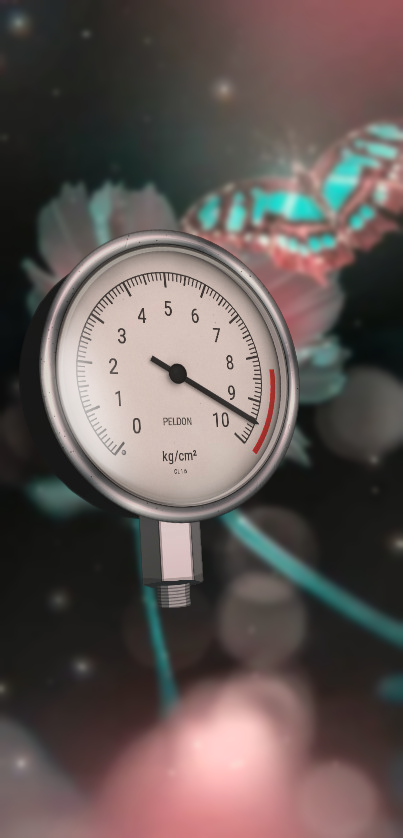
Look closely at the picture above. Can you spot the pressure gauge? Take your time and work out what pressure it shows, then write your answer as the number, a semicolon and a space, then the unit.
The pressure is 9.5; kg/cm²
